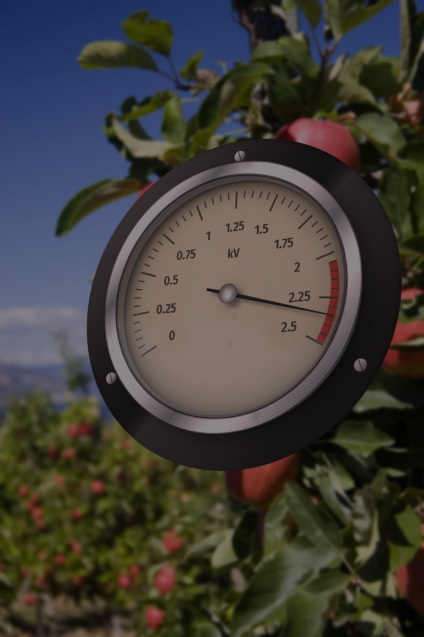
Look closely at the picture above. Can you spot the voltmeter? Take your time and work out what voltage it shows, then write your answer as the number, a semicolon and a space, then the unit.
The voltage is 2.35; kV
